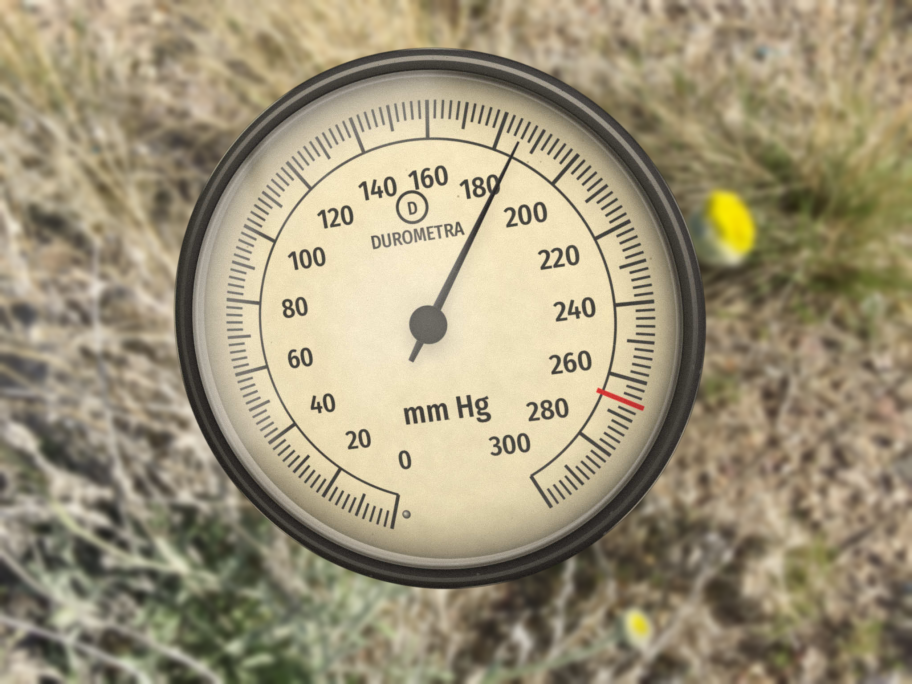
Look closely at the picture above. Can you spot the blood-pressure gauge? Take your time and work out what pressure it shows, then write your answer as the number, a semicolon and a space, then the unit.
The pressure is 186; mmHg
